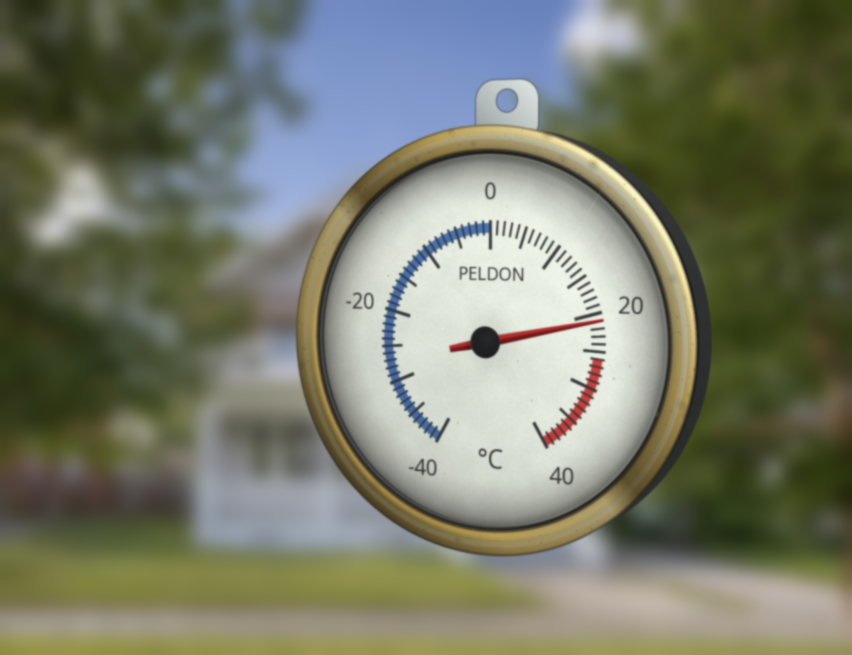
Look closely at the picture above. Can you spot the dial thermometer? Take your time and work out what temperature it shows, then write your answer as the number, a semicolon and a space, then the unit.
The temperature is 21; °C
